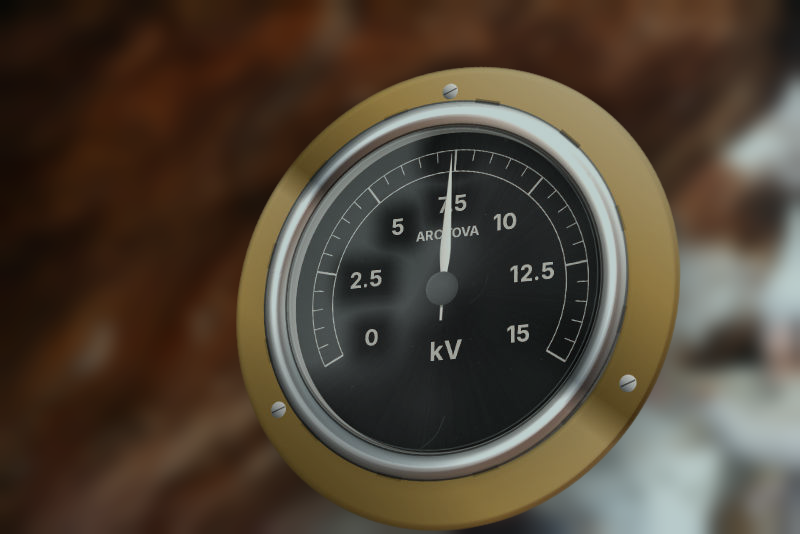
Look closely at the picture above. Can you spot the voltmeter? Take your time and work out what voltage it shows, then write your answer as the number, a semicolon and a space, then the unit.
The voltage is 7.5; kV
